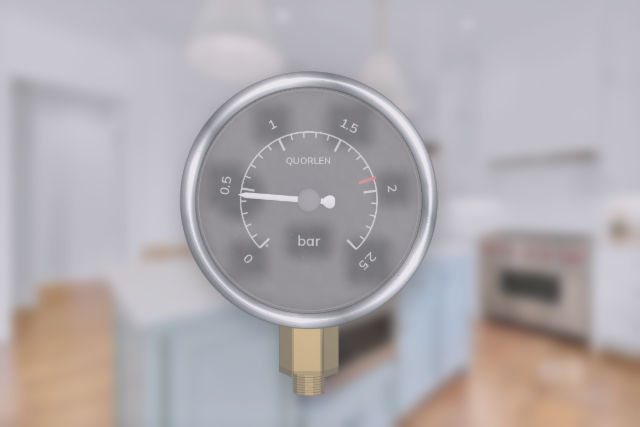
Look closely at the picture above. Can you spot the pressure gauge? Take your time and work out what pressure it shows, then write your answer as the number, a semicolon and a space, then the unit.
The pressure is 0.45; bar
